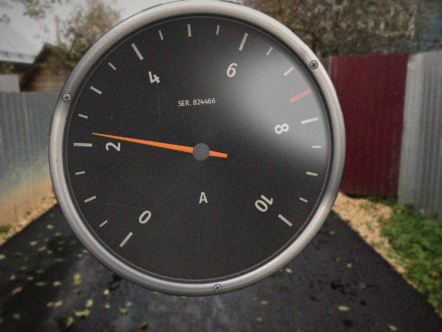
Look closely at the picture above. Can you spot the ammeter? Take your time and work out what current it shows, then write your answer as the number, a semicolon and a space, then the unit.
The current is 2.25; A
